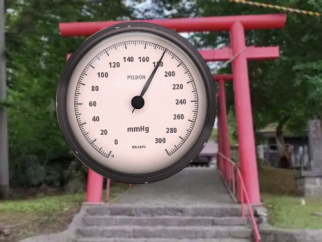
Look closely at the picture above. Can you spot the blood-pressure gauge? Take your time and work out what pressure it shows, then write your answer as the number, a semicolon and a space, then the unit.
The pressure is 180; mmHg
